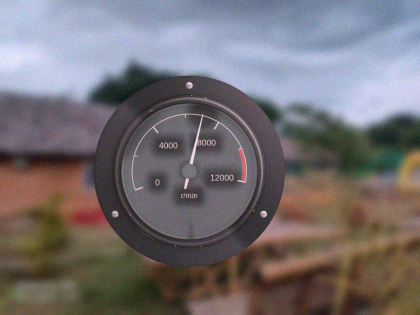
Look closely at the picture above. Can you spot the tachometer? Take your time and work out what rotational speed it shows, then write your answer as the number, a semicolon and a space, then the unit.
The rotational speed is 7000; rpm
